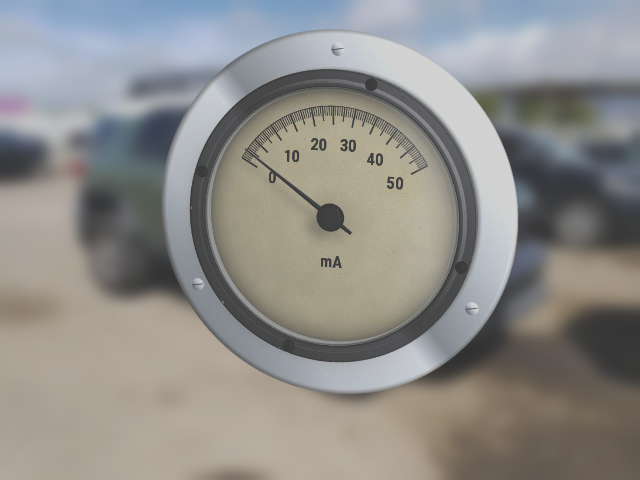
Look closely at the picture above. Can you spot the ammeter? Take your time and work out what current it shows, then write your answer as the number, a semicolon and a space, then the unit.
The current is 2.5; mA
